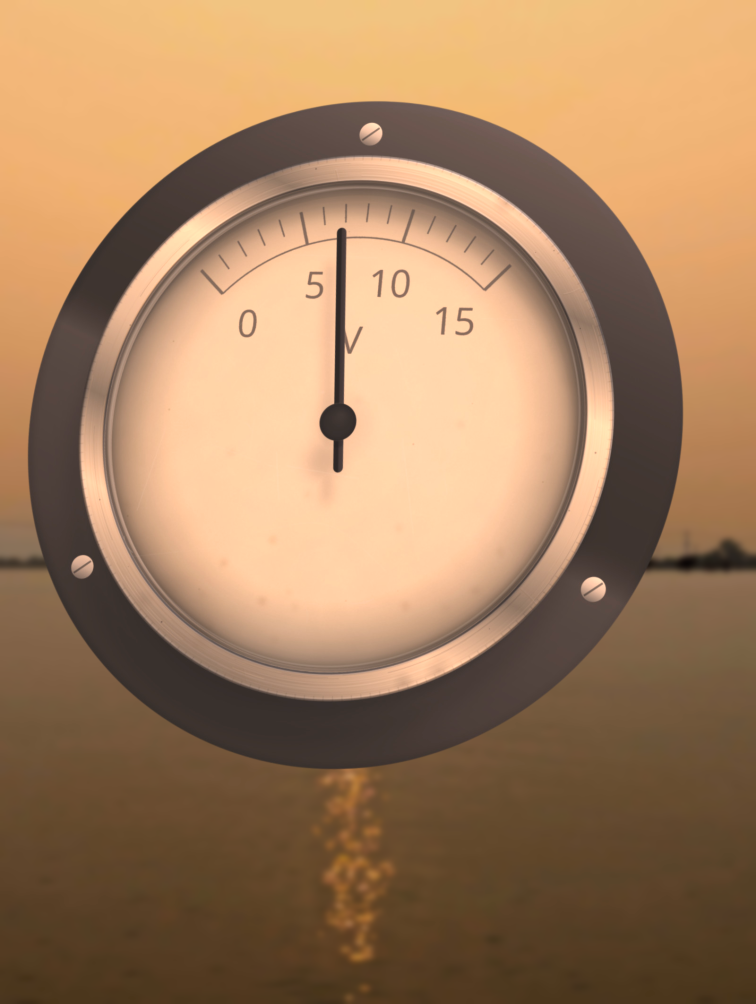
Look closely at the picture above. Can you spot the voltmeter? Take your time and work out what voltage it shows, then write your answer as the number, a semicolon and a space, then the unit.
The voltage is 7; V
